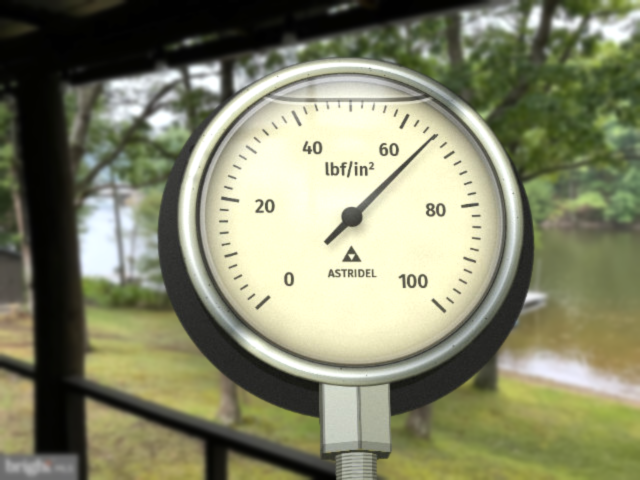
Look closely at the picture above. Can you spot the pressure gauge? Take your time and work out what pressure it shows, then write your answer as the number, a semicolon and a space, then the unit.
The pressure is 66; psi
